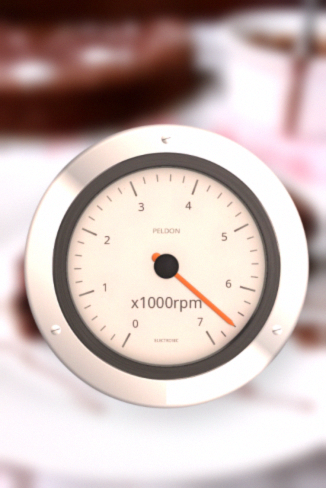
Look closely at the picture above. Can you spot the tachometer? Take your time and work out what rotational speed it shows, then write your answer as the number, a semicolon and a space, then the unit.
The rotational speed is 6600; rpm
